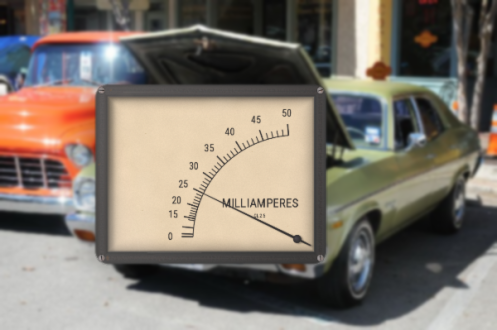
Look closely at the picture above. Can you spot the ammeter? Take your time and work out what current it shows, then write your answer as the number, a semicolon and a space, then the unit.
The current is 25; mA
